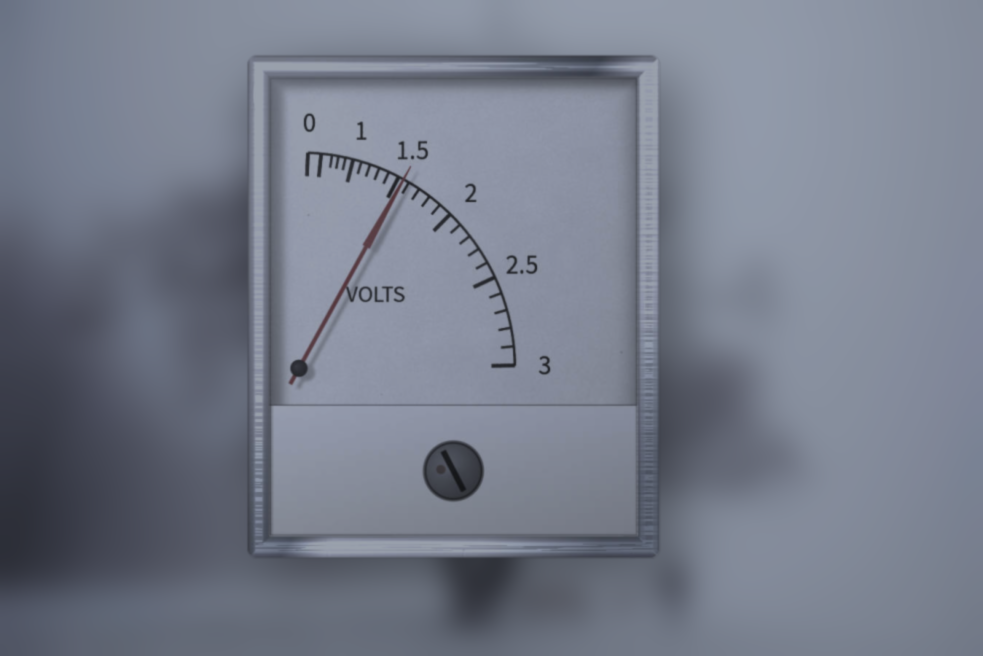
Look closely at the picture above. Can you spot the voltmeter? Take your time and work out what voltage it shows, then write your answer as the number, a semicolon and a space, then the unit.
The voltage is 1.55; V
